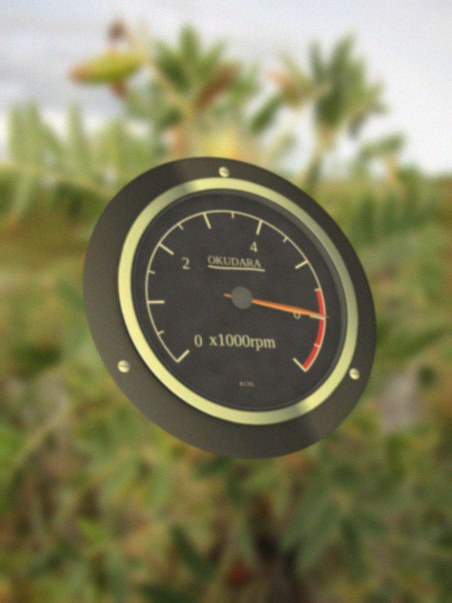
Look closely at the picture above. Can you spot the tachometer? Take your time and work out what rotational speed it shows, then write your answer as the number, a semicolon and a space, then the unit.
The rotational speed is 6000; rpm
